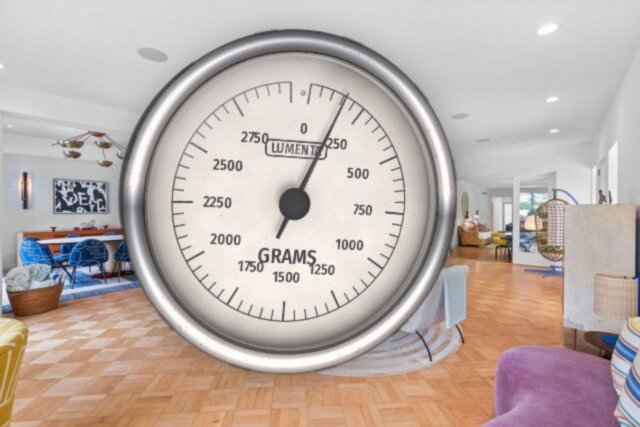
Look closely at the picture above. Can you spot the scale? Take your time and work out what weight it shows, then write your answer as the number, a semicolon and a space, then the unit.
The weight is 150; g
